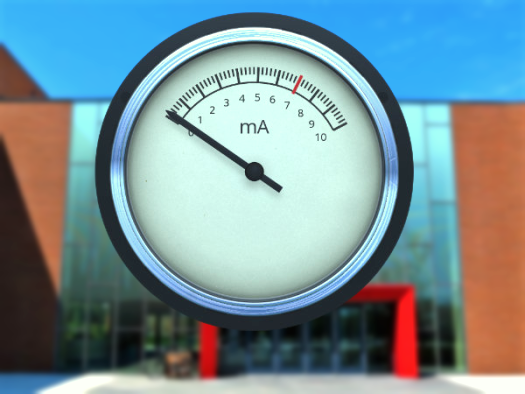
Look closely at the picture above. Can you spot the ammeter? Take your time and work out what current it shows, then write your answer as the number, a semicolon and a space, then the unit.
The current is 0.2; mA
